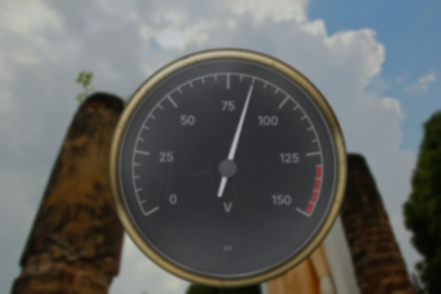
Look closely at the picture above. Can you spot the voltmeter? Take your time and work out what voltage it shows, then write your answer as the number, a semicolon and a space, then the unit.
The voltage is 85; V
